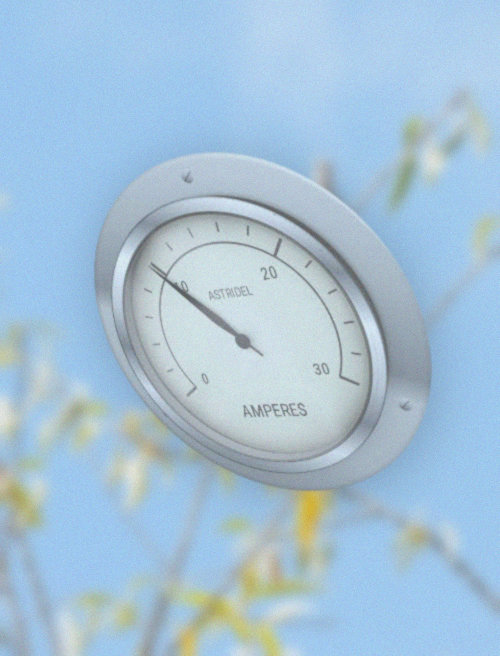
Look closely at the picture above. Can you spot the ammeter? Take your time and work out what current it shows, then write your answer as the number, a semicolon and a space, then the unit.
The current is 10; A
